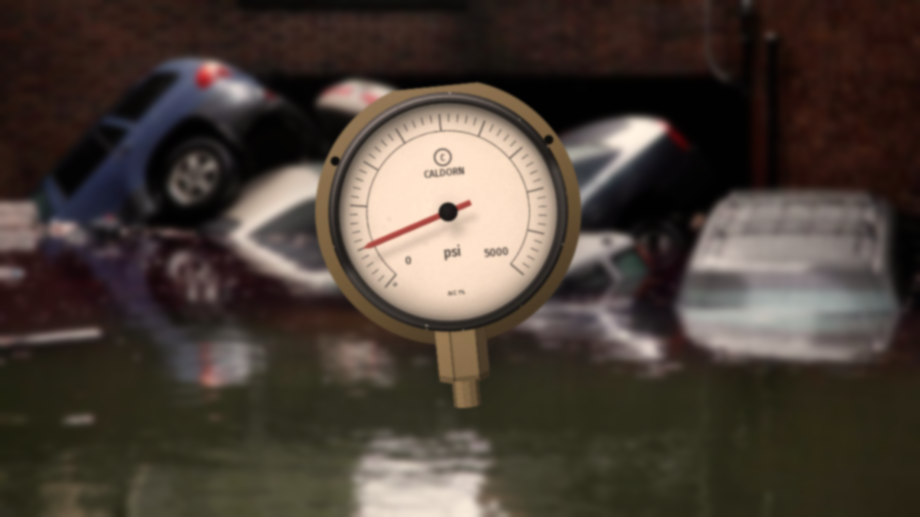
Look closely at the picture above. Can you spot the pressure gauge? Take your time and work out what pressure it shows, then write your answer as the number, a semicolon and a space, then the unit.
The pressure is 500; psi
